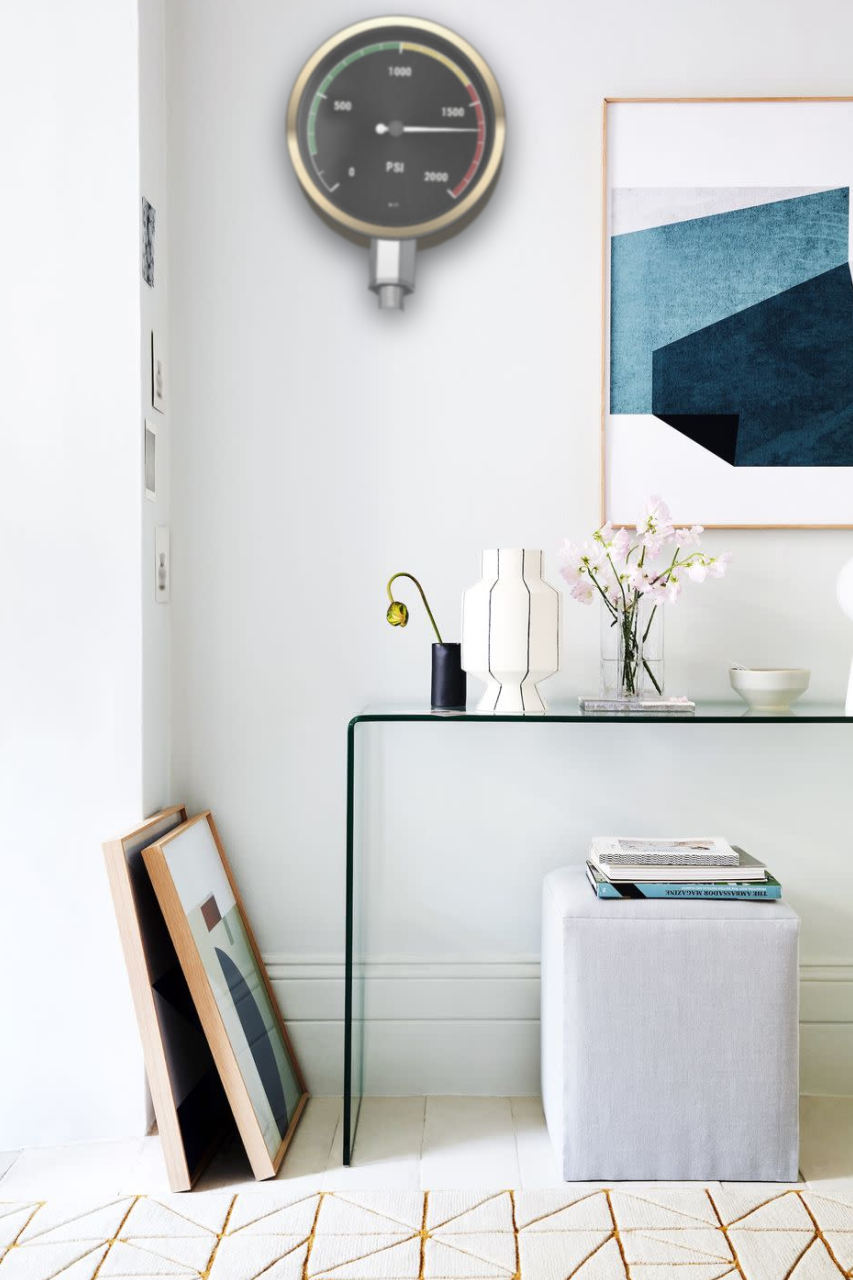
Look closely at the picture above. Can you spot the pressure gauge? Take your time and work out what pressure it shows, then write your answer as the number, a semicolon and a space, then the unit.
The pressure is 1650; psi
